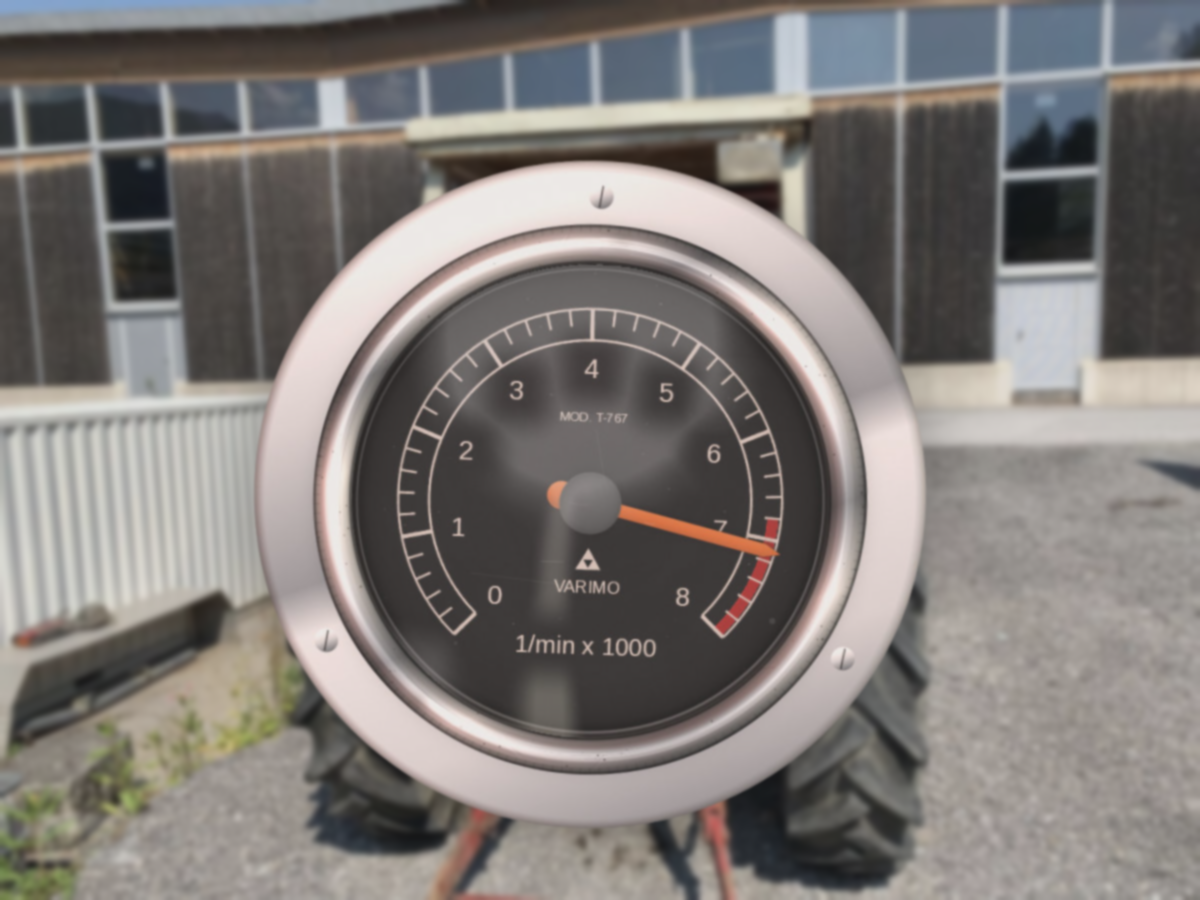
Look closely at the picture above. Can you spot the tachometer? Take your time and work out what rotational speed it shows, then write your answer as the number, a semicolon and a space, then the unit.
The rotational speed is 7100; rpm
